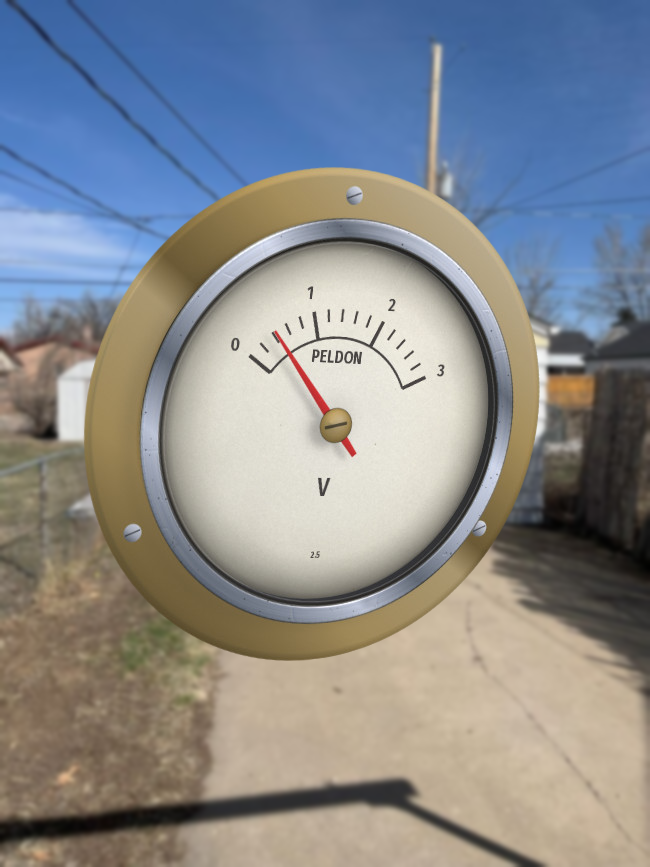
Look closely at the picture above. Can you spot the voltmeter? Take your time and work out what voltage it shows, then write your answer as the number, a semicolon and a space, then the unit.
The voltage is 0.4; V
